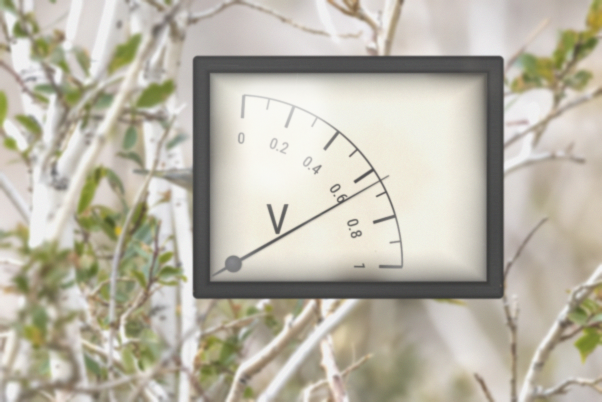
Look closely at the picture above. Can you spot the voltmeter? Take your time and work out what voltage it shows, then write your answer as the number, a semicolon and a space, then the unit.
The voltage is 0.65; V
